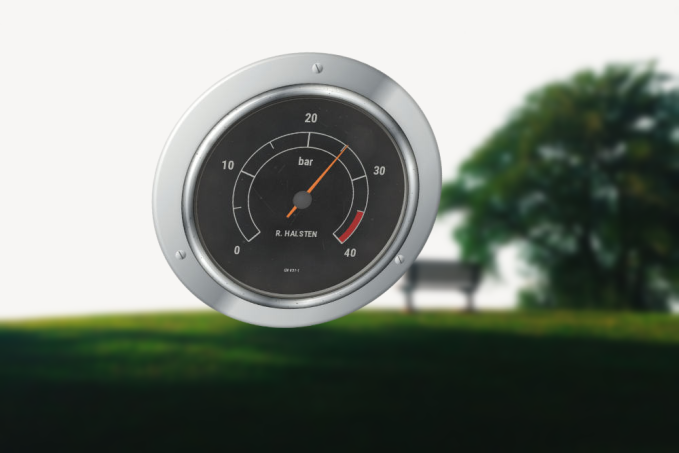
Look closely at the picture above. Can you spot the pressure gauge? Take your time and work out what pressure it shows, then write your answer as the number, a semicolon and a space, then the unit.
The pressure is 25; bar
